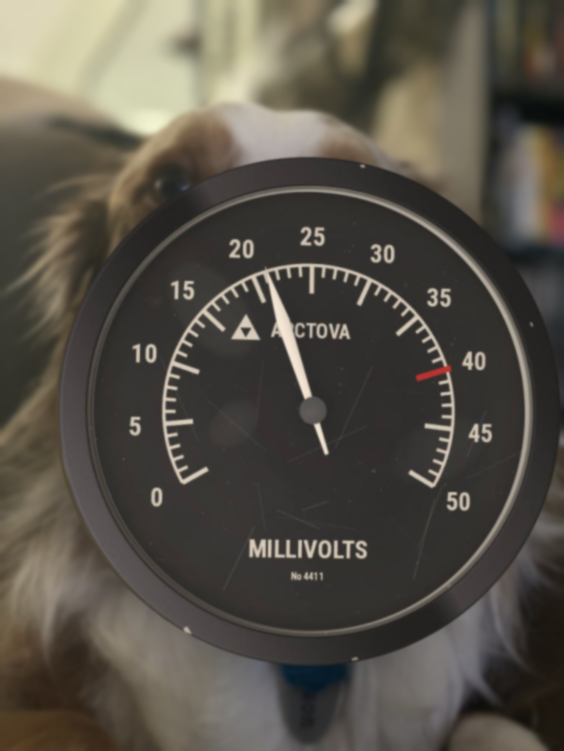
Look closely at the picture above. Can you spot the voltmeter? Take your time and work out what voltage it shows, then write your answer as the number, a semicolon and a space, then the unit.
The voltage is 21; mV
